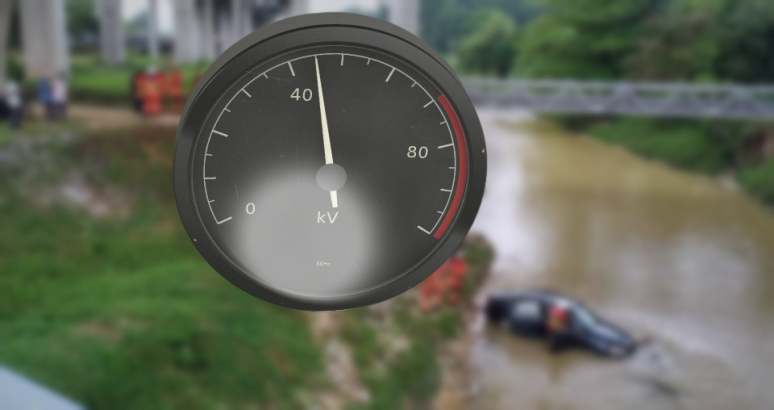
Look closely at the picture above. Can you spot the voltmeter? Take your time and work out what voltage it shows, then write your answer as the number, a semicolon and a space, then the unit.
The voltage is 45; kV
